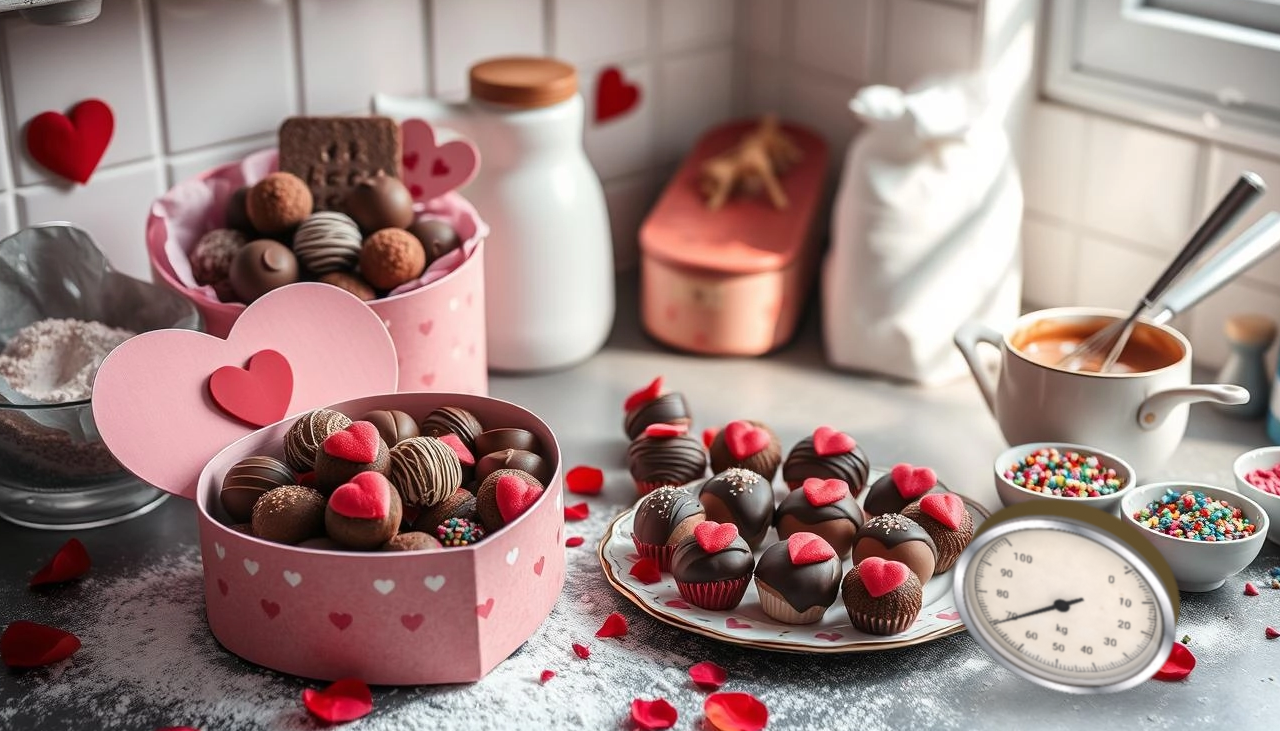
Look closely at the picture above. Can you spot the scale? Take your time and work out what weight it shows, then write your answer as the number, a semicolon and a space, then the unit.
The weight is 70; kg
